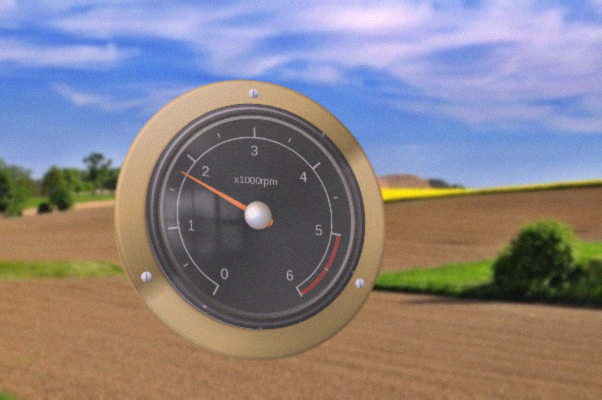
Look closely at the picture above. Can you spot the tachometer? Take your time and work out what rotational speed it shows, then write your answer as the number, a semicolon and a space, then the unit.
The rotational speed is 1750; rpm
